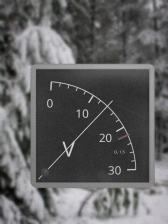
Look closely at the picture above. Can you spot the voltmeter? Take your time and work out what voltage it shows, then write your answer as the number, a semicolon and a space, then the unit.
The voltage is 14; V
